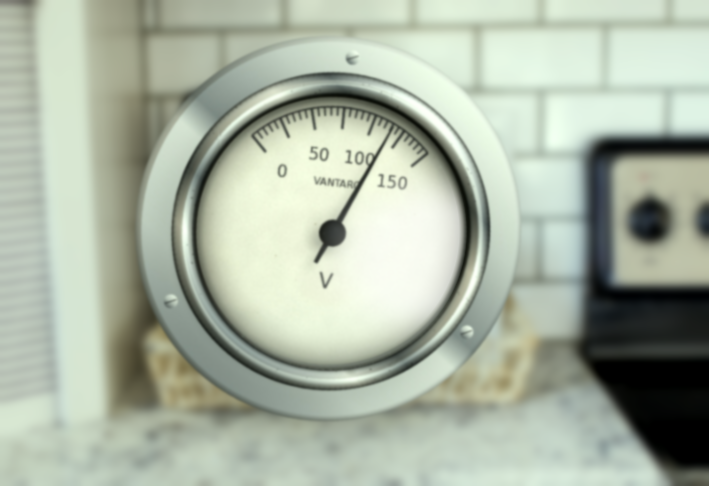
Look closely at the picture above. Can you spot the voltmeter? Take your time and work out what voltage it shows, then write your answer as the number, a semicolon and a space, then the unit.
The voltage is 115; V
